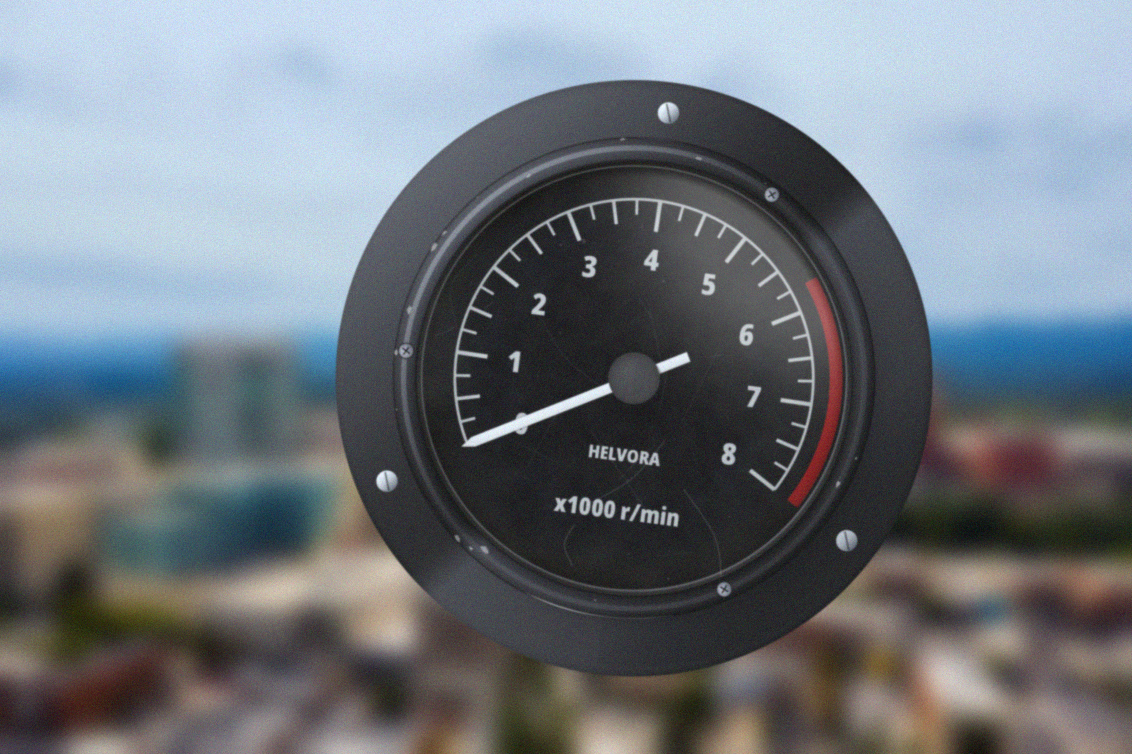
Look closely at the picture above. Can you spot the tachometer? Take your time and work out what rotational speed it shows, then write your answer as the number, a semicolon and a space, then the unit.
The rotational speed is 0; rpm
